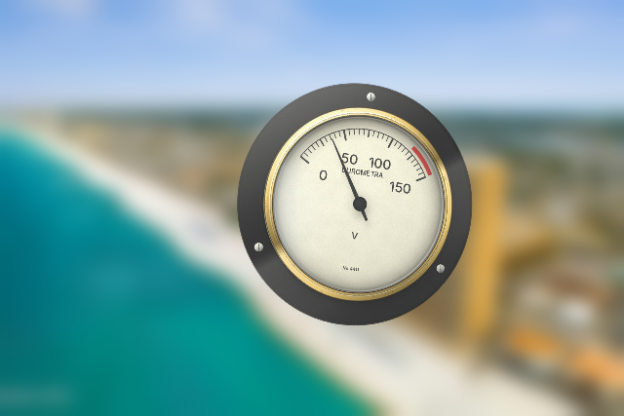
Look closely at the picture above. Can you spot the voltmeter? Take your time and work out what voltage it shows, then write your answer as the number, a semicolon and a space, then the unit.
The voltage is 35; V
